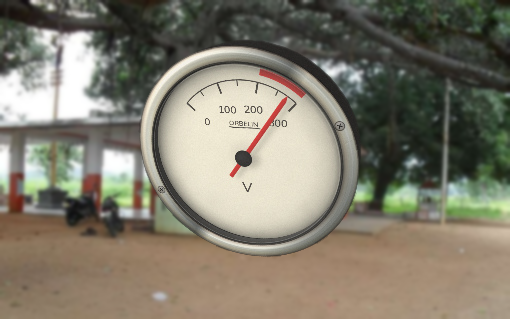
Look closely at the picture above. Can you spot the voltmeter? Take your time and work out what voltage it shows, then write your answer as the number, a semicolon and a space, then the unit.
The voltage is 275; V
